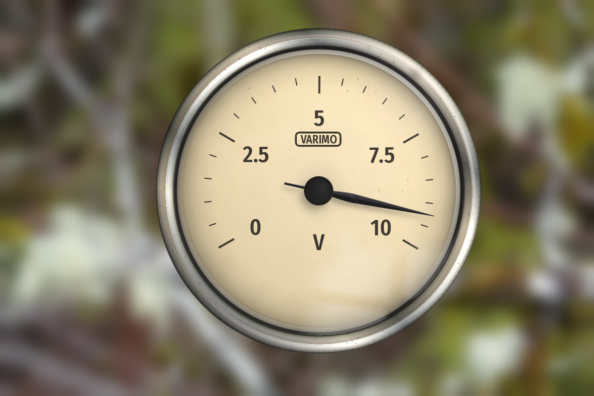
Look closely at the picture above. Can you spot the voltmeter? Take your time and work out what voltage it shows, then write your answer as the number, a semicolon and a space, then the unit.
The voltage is 9.25; V
